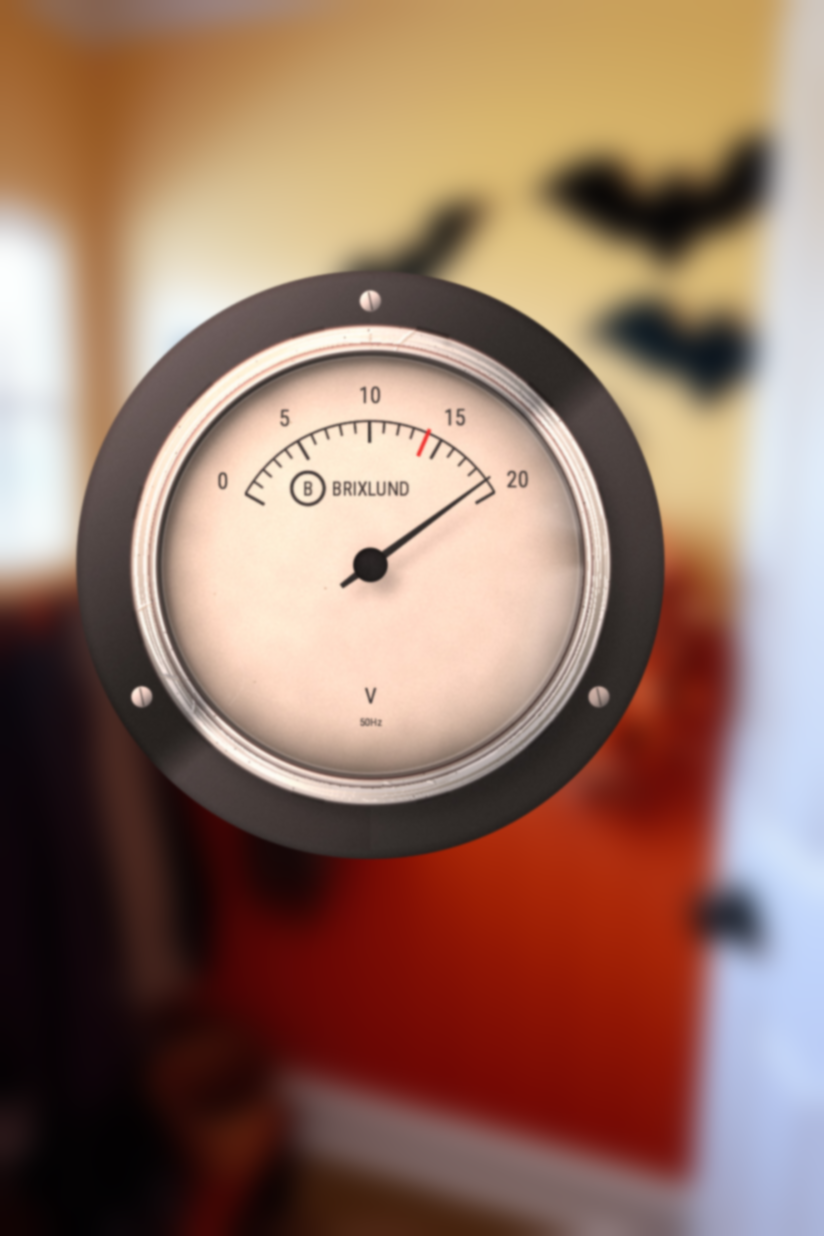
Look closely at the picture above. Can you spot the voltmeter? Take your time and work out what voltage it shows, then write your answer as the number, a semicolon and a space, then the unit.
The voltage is 19; V
